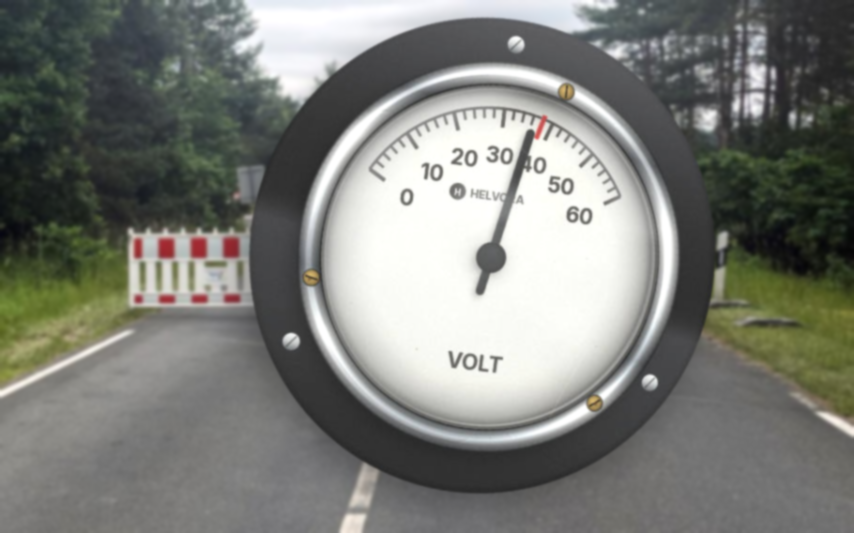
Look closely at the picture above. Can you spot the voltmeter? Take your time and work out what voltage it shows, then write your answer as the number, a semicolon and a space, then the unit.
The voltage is 36; V
